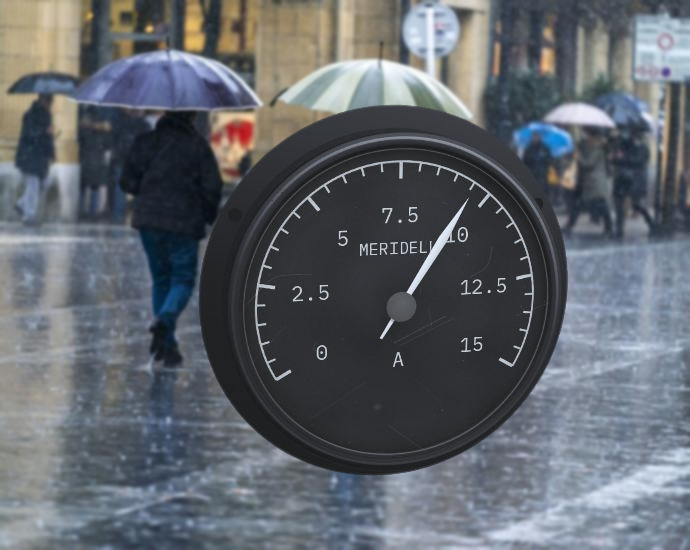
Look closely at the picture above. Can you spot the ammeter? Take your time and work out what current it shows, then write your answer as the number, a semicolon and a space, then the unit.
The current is 9.5; A
